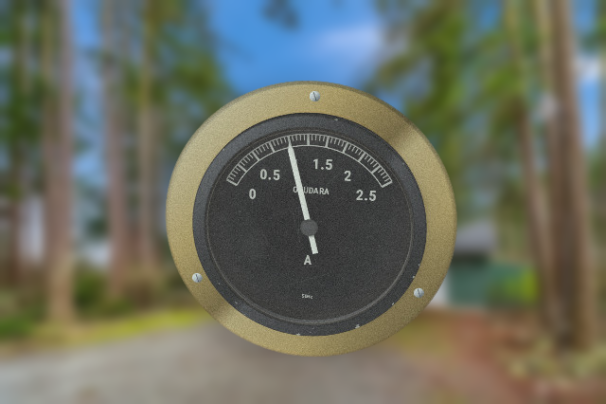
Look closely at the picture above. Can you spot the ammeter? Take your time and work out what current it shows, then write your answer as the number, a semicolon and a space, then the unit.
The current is 1; A
